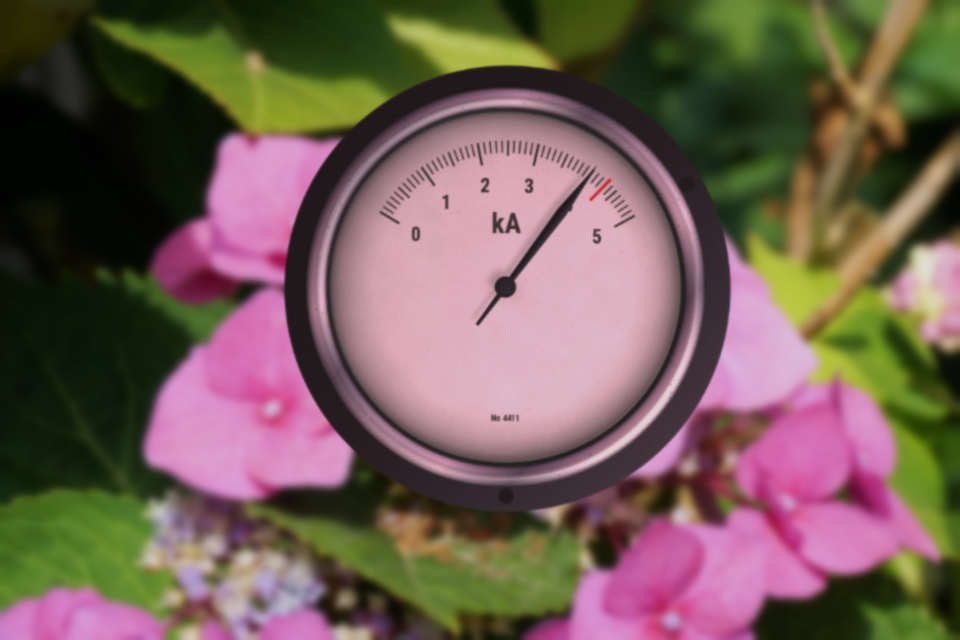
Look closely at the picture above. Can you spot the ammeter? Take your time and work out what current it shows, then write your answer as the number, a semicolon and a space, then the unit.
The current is 4; kA
